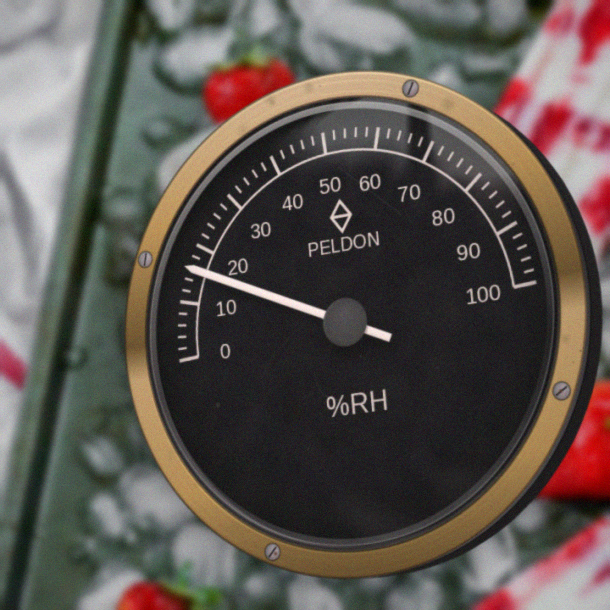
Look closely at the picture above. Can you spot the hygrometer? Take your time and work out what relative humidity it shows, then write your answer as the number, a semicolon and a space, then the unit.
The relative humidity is 16; %
